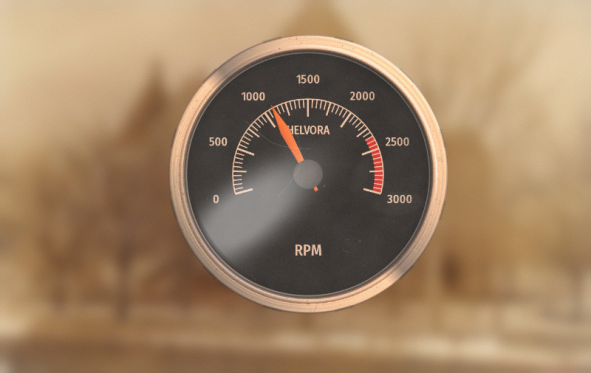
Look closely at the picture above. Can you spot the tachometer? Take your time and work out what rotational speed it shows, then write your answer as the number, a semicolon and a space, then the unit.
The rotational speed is 1100; rpm
